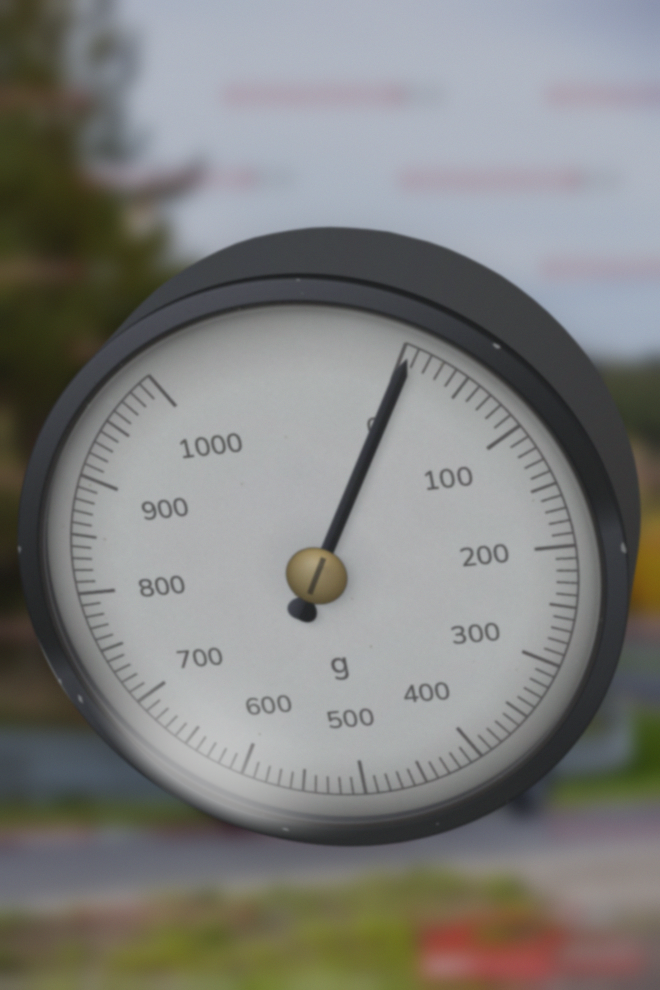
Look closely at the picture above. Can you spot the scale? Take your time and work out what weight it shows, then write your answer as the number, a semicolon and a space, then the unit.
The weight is 5; g
